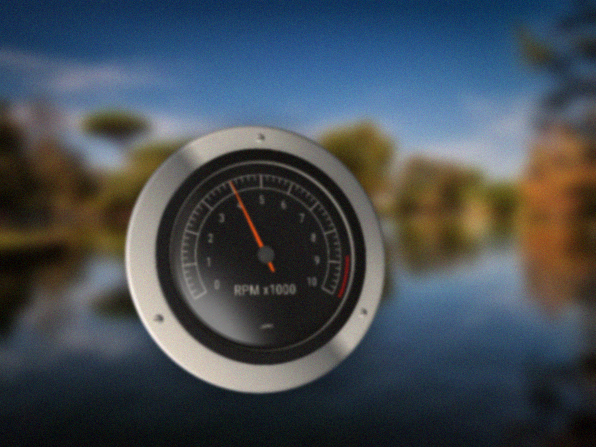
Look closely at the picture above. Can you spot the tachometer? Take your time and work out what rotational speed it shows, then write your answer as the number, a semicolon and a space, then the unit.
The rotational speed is 4000; rpm
